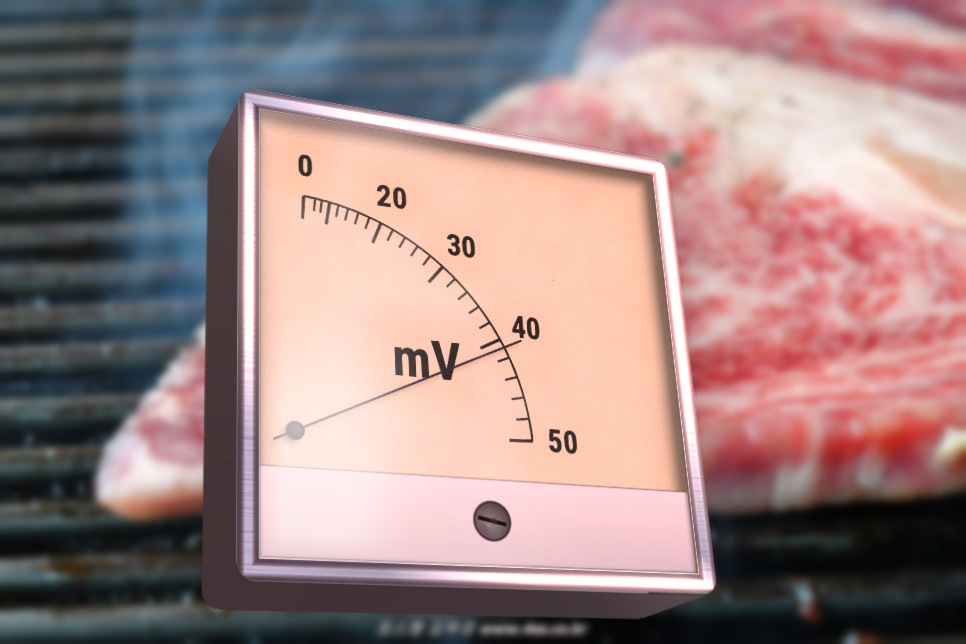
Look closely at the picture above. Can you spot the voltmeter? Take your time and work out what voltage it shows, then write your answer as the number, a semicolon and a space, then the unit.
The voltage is 41; mV
